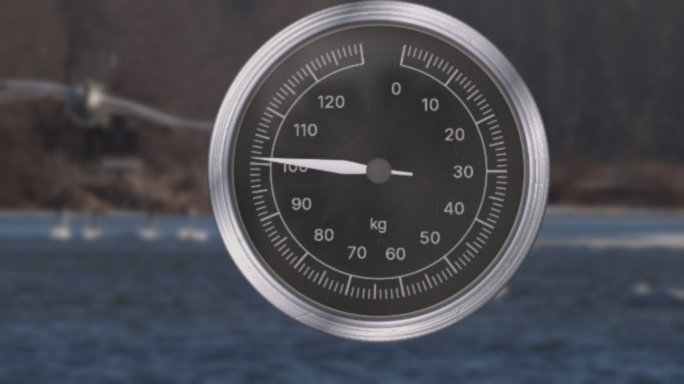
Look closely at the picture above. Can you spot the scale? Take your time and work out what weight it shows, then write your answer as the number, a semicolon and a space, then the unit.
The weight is 101; kg
